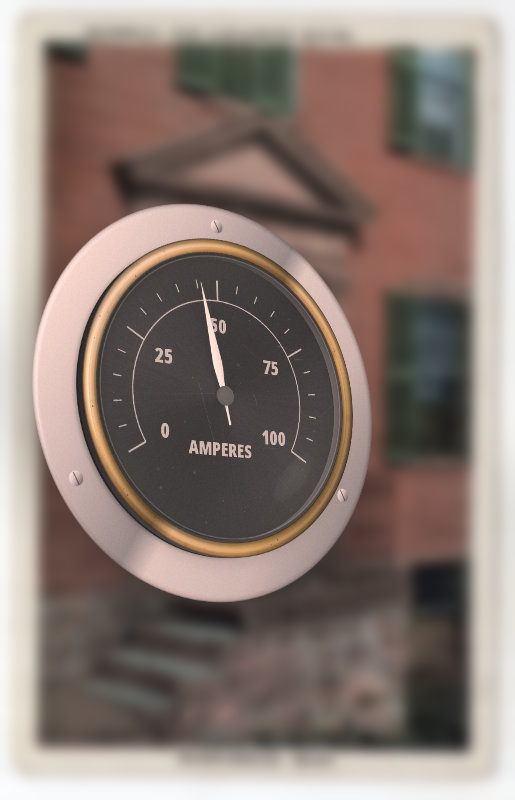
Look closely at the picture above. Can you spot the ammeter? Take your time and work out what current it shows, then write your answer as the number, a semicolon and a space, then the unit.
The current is 45; A
